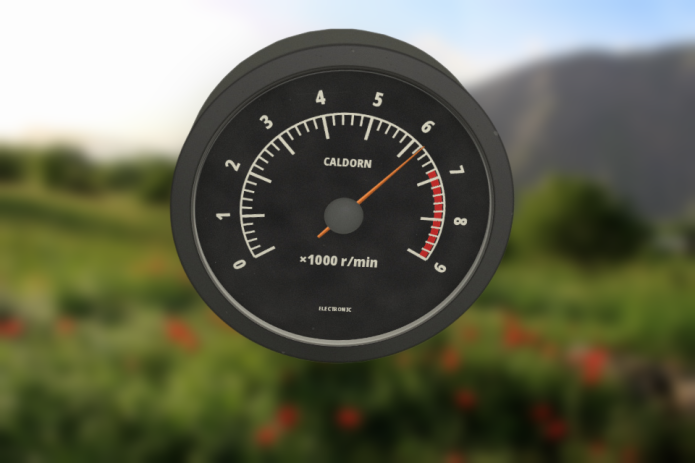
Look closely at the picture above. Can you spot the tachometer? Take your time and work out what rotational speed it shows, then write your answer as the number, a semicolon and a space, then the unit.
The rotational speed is 6200; rpm
